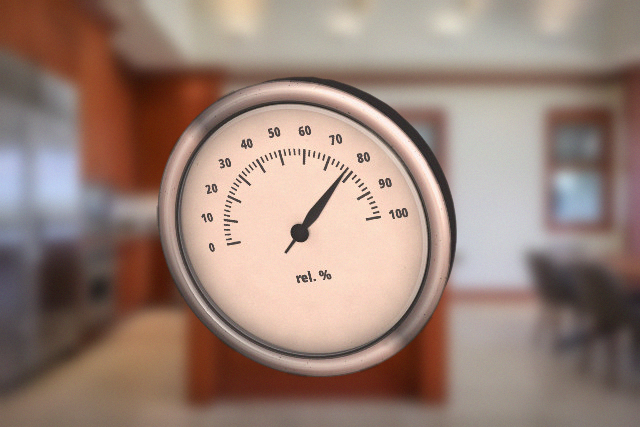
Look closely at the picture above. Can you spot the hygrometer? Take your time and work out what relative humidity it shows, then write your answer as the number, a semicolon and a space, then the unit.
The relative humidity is 78; %
